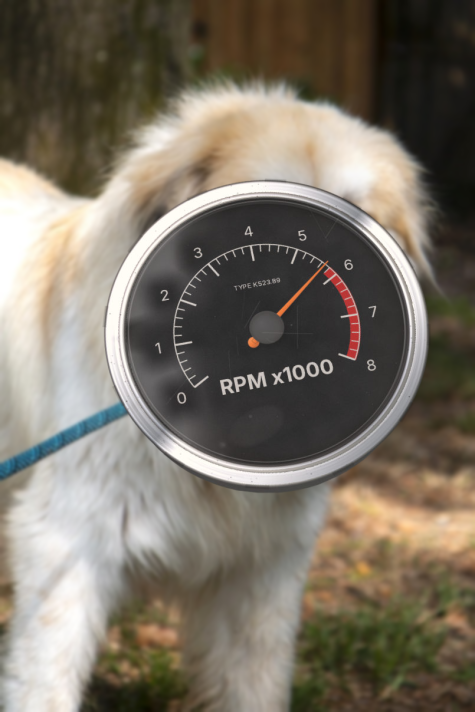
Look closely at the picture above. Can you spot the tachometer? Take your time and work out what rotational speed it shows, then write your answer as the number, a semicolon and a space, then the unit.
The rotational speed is 5700; rpm
